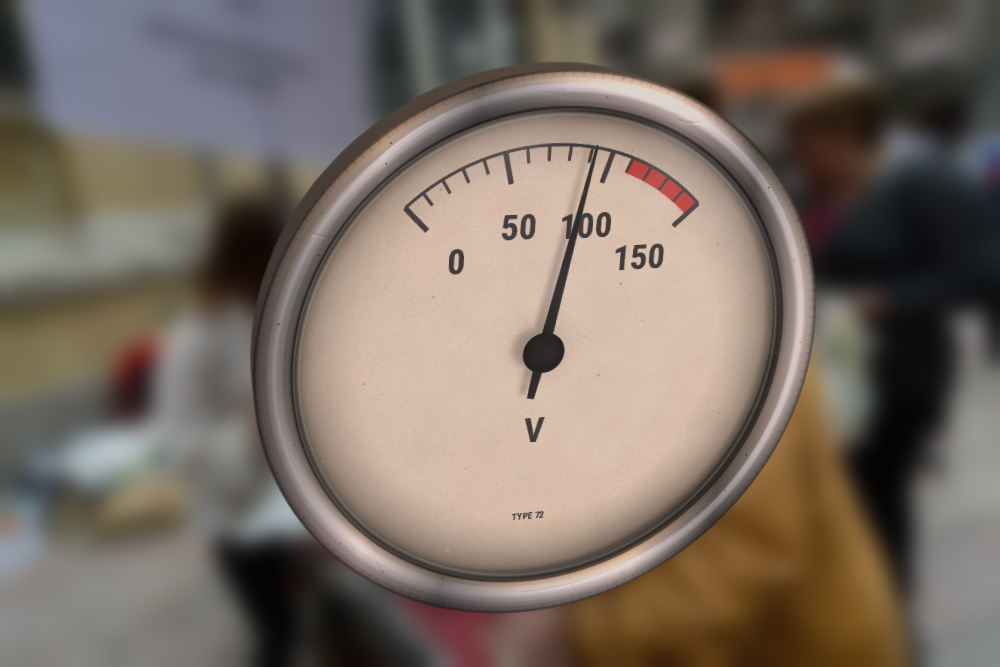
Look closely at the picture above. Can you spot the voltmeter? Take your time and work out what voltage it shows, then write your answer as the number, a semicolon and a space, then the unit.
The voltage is 90; V
